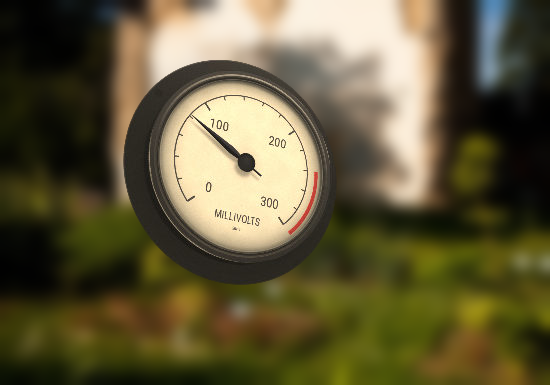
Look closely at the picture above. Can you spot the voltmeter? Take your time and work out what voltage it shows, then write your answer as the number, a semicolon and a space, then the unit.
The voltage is 80; mV
